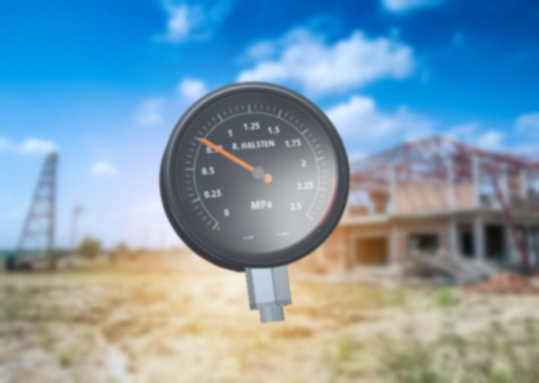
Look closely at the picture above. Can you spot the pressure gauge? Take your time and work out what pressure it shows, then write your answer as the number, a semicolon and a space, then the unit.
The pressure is 0.75; MPa
